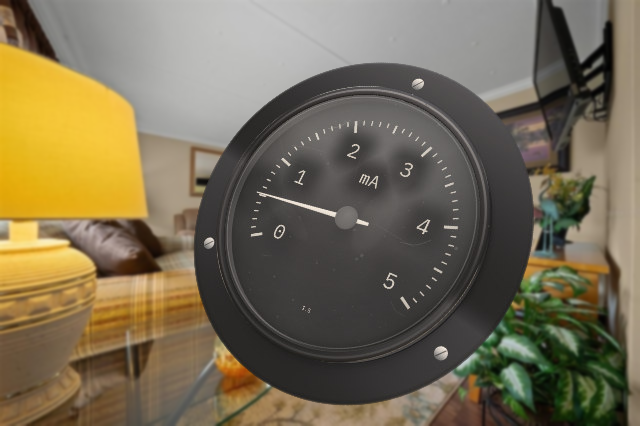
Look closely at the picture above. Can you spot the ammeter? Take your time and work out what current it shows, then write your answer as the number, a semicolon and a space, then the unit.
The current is 0.5; mA
